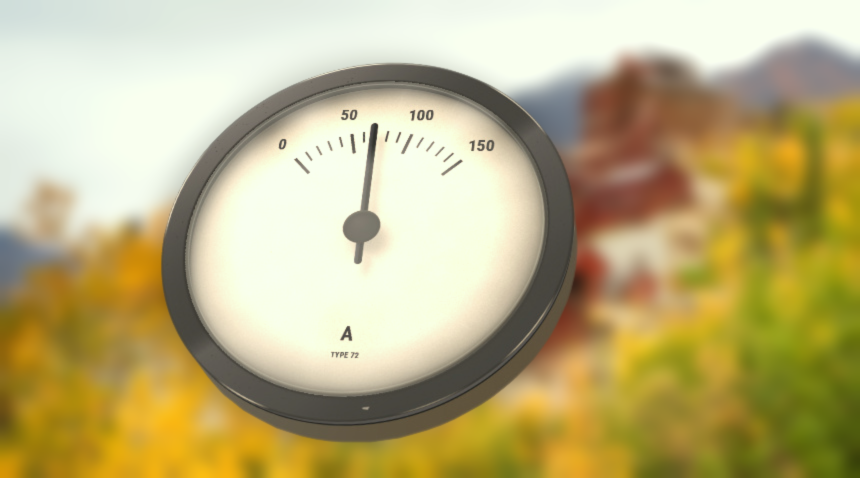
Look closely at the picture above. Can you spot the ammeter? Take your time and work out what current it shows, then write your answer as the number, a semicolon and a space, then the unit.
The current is 70; A
